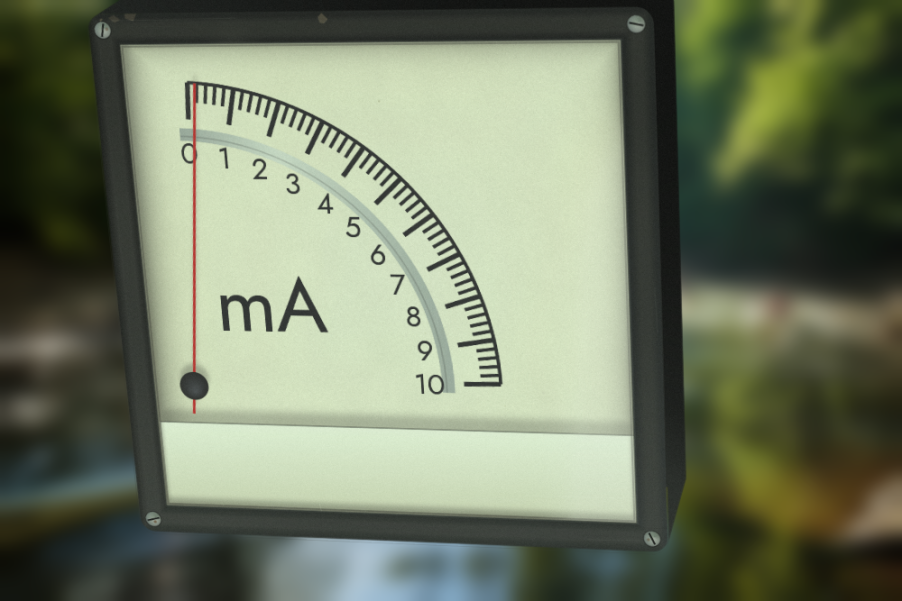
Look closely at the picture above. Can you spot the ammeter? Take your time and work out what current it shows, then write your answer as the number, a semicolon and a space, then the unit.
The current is 0.2; mA
